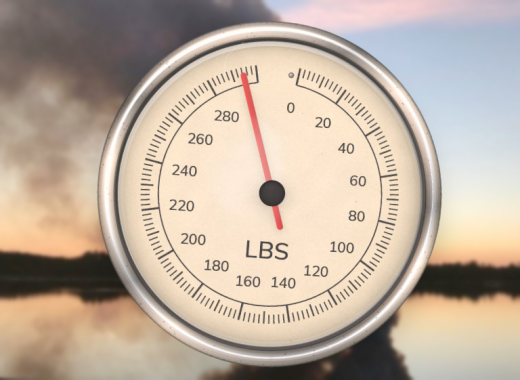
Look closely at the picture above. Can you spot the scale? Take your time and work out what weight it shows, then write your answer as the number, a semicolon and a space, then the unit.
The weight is 294; lb
